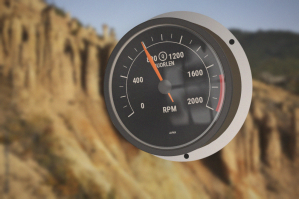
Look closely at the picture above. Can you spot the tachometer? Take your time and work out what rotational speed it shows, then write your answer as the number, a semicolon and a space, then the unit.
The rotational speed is 800; rpm
